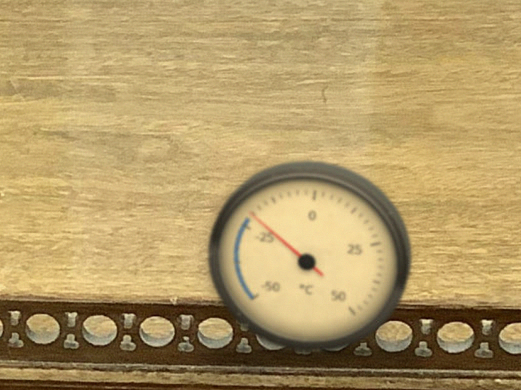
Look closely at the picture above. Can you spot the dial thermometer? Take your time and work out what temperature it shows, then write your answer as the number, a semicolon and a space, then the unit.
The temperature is -20; °C
